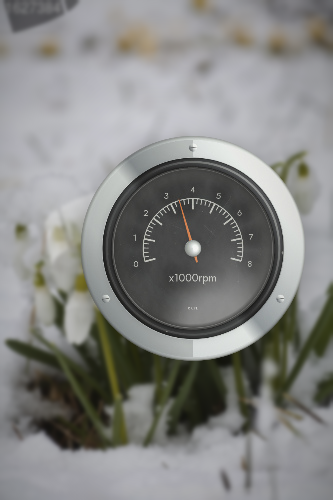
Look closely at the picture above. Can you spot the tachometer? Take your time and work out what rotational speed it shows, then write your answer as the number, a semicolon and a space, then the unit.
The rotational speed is 3400; rpm
